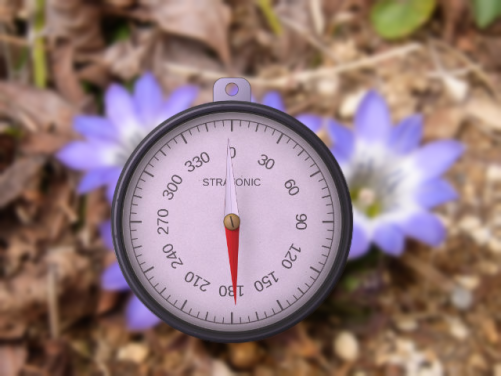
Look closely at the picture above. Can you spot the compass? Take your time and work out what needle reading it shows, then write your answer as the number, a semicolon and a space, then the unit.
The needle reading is 177.5; °
